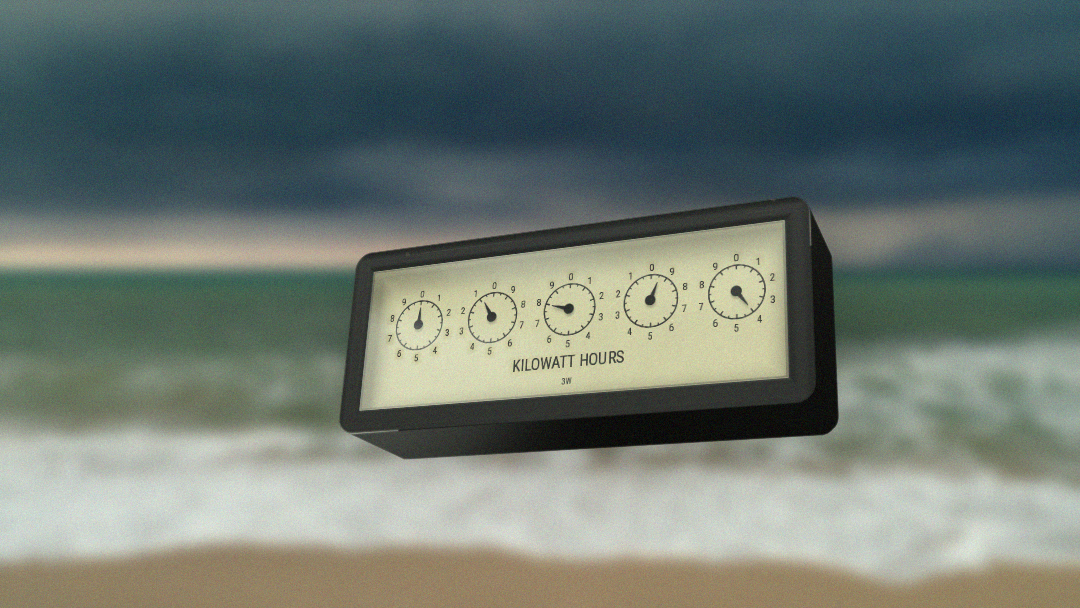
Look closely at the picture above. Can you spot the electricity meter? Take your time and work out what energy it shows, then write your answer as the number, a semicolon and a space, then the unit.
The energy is 794; kWh
